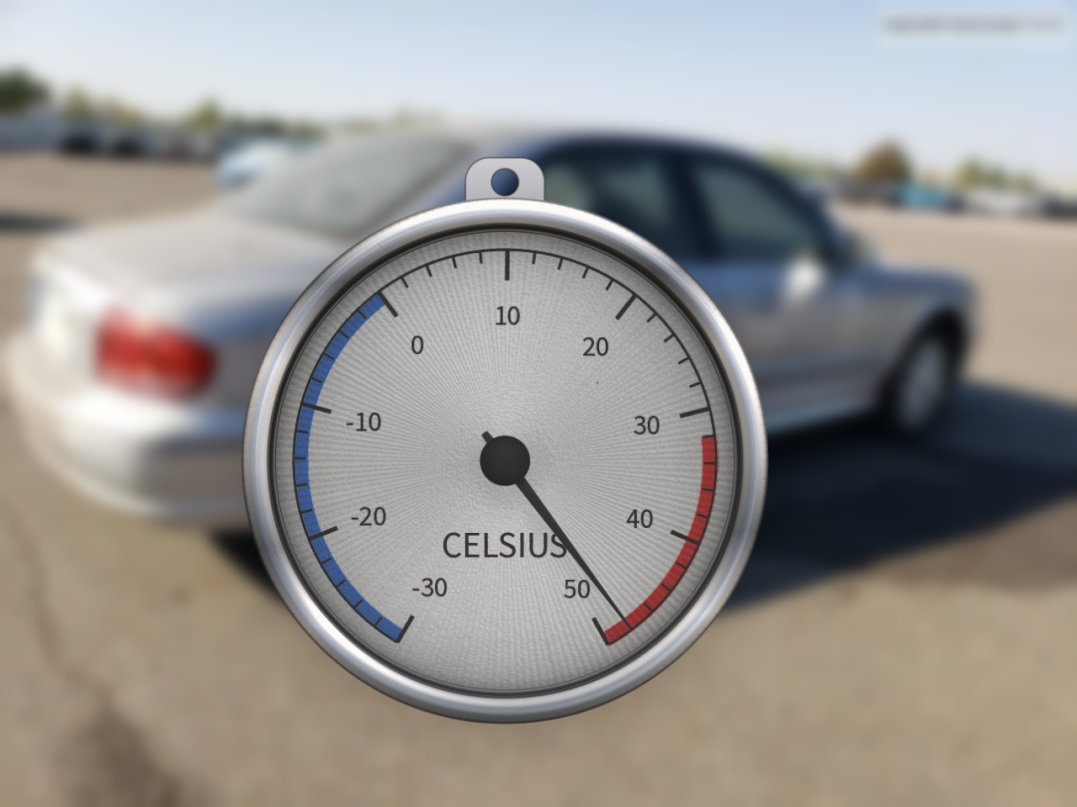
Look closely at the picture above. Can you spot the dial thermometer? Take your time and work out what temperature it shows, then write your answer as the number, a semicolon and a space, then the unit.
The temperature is 48; °C
